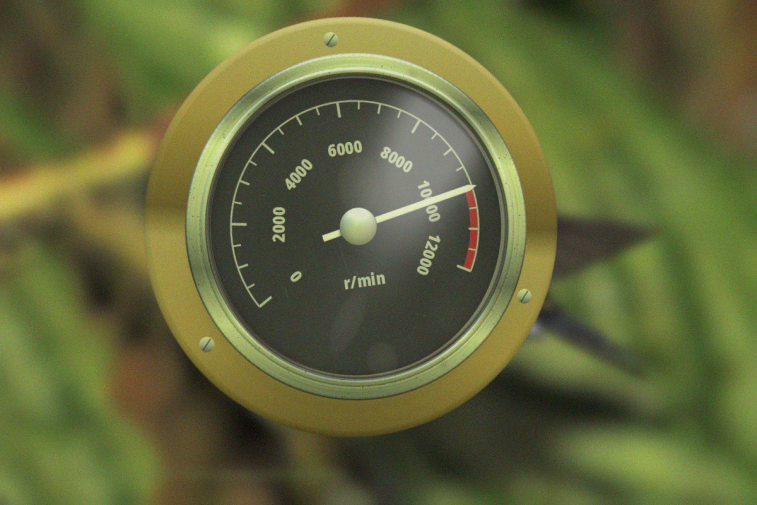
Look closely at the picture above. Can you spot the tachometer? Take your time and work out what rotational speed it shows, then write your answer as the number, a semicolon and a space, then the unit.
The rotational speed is 10000; rpm
